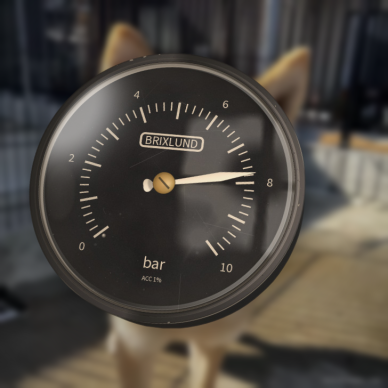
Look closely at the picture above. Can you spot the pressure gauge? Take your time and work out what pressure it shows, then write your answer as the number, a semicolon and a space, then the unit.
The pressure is 7.8; bar
